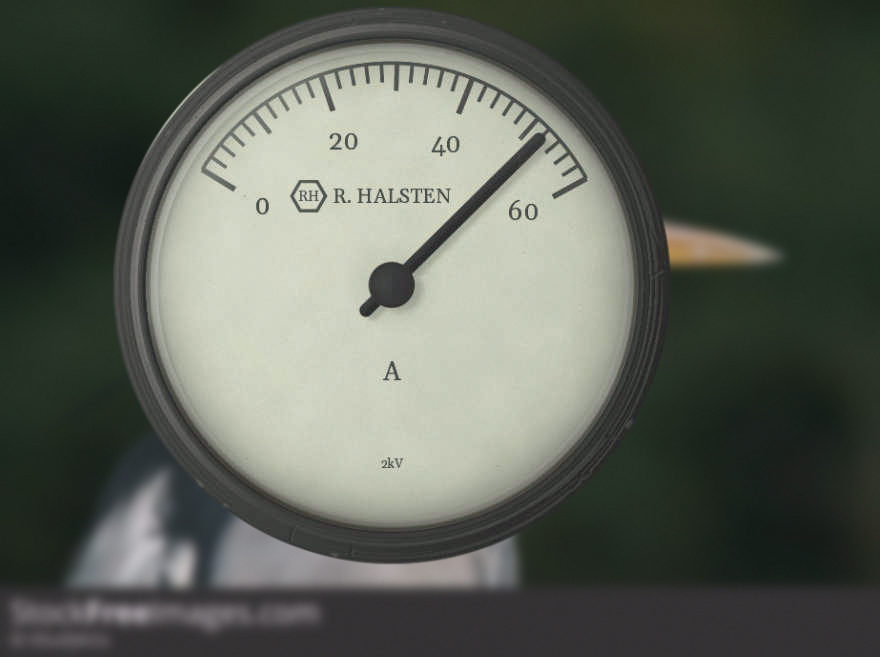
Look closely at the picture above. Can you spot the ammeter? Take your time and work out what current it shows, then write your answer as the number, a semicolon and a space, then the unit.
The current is 52; A
